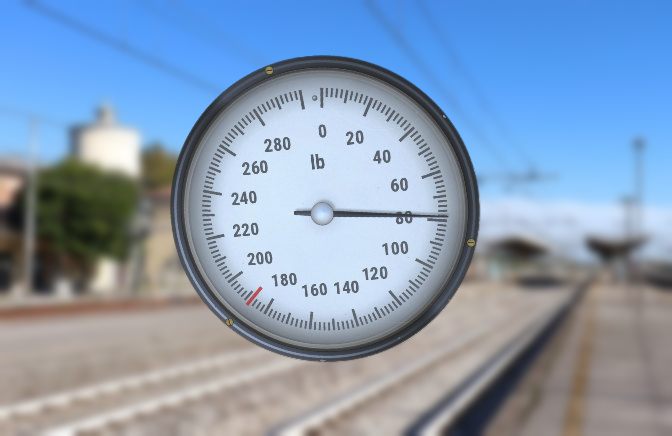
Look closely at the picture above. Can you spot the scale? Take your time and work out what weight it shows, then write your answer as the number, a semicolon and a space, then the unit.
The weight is 78; lb
